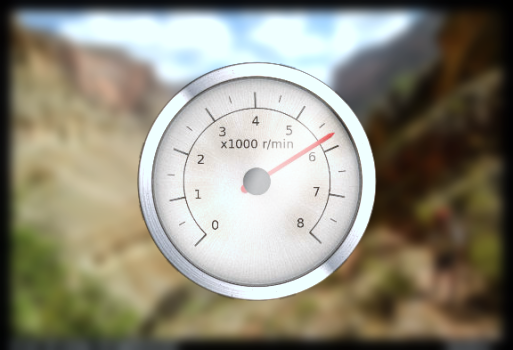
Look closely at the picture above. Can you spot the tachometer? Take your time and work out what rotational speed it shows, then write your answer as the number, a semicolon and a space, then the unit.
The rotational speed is 5750; rpm
